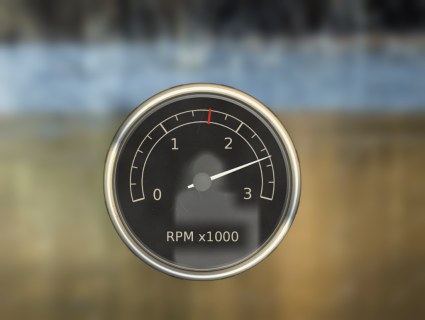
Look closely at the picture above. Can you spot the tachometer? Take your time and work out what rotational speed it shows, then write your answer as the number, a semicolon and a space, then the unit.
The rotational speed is 2500; rpm
